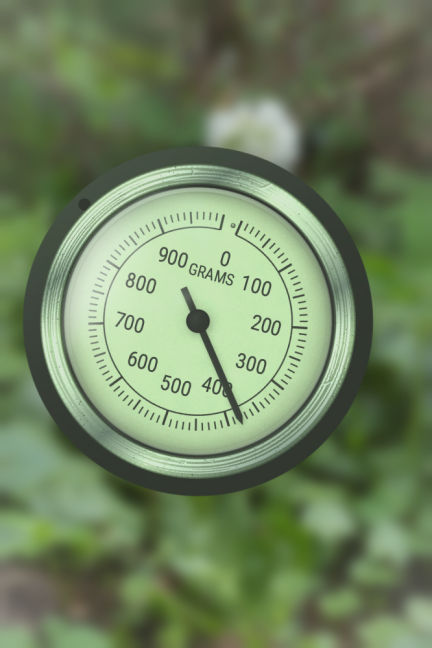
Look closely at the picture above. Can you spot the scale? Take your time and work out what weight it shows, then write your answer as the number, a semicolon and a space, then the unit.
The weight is 380; g
